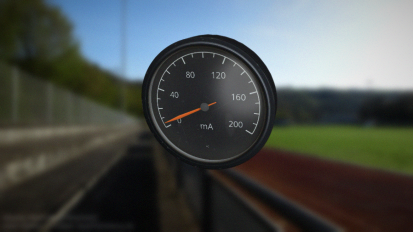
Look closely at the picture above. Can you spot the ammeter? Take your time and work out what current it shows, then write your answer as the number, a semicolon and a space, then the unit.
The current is 5; mA
